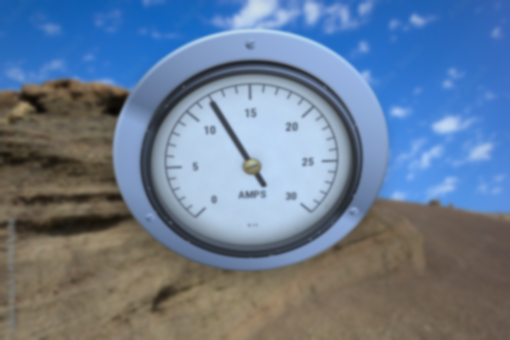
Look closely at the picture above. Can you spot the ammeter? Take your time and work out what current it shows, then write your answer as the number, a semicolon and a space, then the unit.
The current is 12; A
